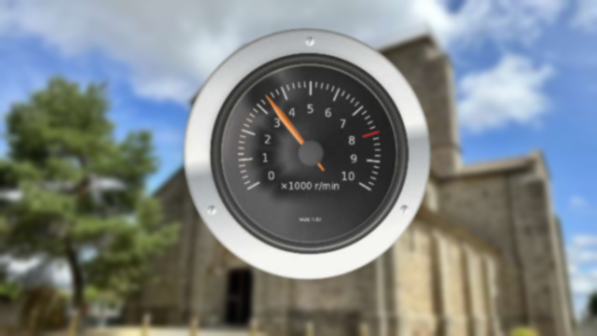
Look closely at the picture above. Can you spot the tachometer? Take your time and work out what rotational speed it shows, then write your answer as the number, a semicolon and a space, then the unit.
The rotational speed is 3400; rpm
